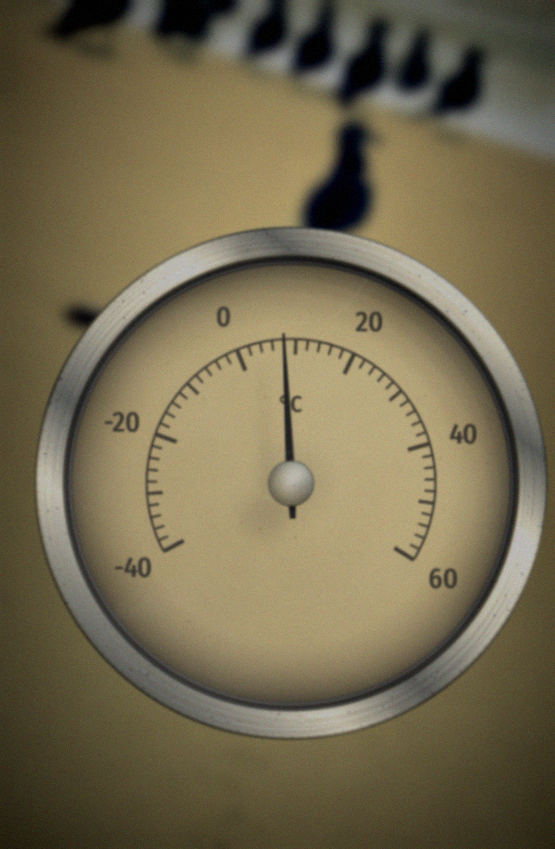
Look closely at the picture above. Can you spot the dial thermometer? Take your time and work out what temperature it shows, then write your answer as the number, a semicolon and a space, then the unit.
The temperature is 8; °C
